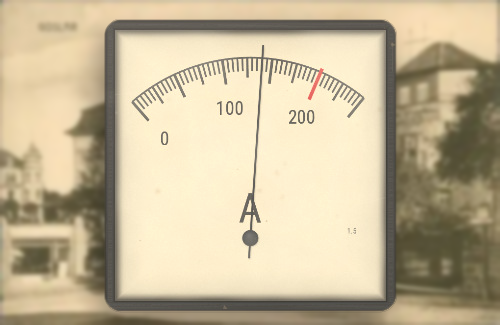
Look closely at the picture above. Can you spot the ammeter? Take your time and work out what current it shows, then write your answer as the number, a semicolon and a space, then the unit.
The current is 140; A
